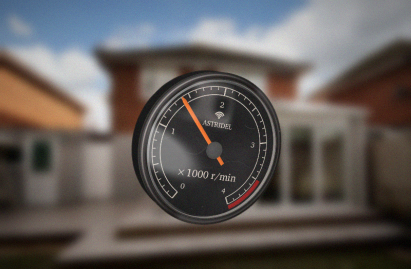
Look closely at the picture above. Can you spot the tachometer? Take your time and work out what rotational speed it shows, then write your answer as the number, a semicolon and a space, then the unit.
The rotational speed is 1400; rpm
